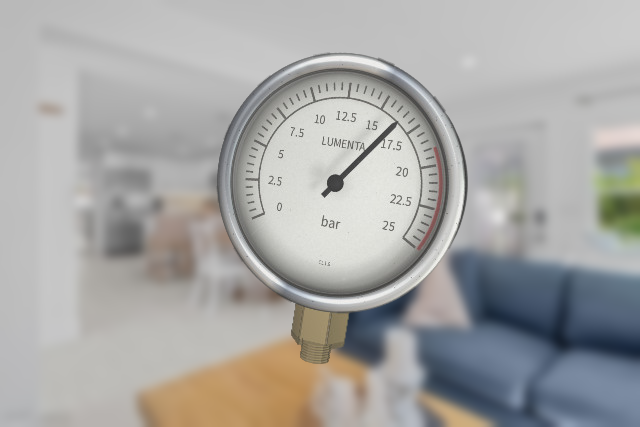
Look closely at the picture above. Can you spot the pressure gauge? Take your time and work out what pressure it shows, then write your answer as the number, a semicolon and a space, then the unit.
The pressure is 16.5; bar
